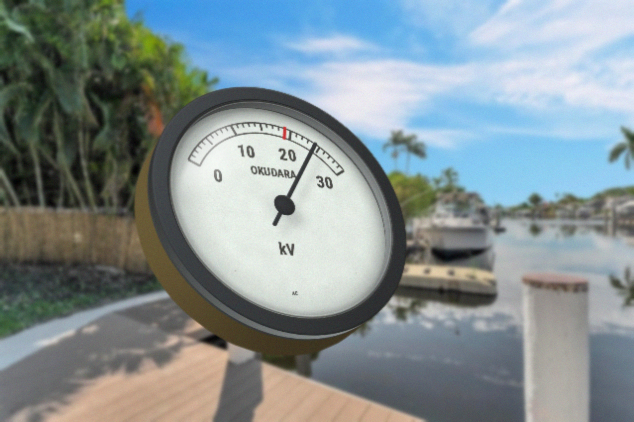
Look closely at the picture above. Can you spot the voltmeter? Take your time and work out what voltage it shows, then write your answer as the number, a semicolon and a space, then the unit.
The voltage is 24; kV
